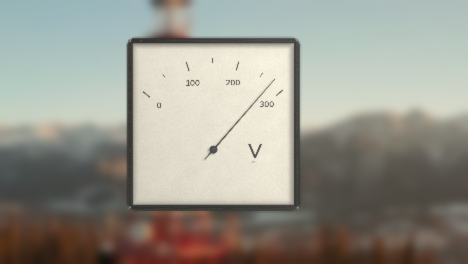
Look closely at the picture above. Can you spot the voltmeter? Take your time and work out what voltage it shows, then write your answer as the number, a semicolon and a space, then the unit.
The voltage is 275; V
